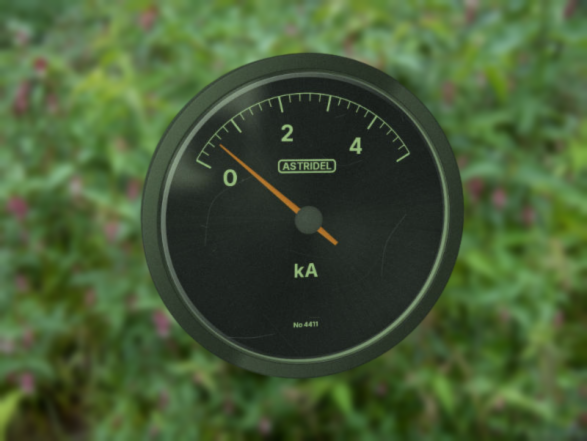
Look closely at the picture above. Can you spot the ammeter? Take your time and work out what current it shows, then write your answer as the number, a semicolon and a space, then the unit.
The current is 0.5; kA
